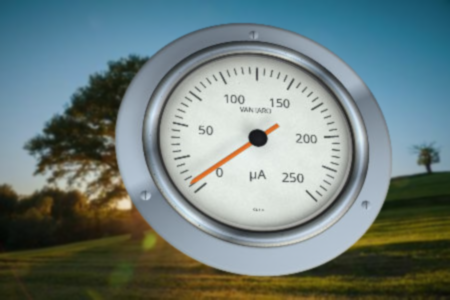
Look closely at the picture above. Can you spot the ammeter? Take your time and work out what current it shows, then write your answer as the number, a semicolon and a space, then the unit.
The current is 5; µA
